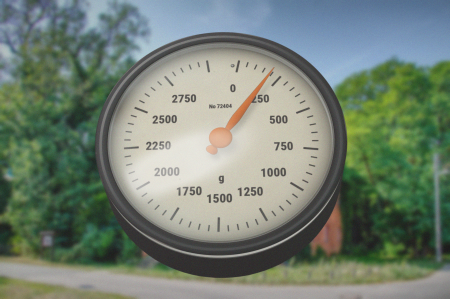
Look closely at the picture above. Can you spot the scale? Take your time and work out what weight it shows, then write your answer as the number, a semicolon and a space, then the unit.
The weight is 200; g
